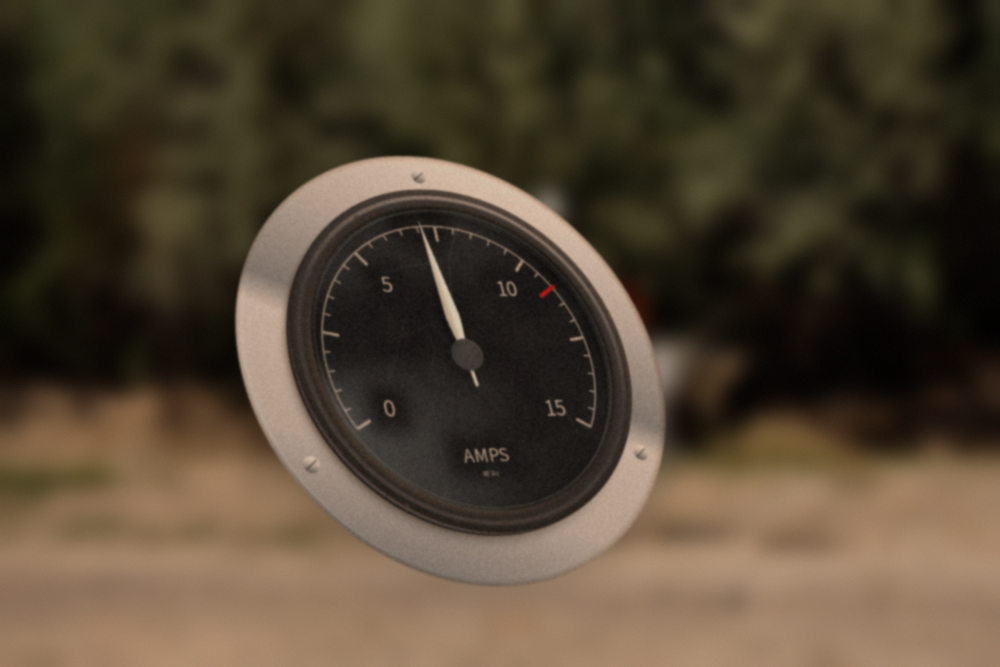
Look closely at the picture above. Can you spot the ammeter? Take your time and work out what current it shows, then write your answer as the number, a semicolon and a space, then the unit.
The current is 7; A
